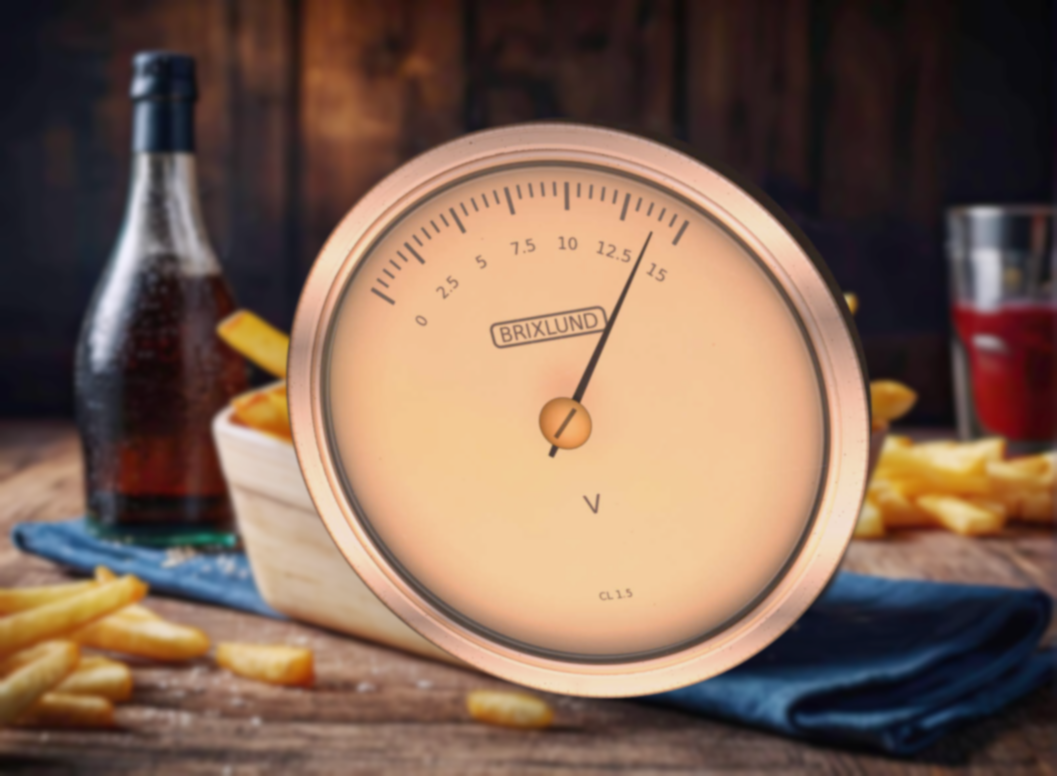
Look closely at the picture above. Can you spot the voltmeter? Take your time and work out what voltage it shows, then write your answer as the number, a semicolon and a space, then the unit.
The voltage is 14; V
